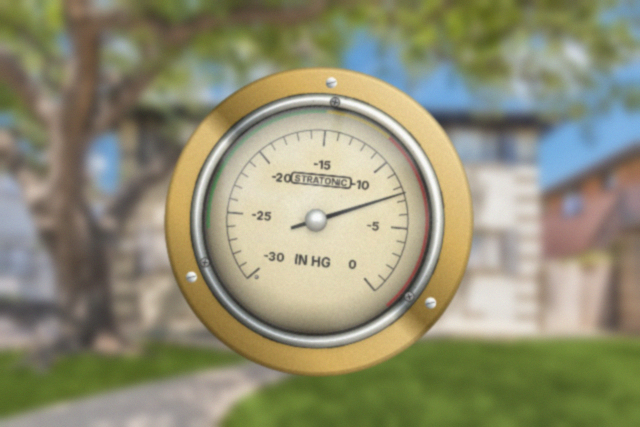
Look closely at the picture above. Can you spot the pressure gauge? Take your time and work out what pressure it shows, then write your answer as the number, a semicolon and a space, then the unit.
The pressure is -7.5; inHg
